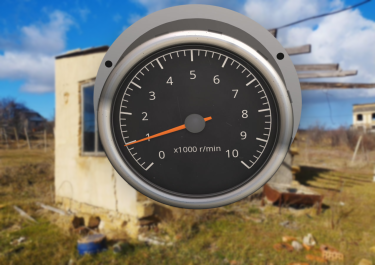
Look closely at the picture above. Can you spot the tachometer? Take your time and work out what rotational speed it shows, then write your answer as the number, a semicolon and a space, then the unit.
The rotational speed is 1000; rpm
